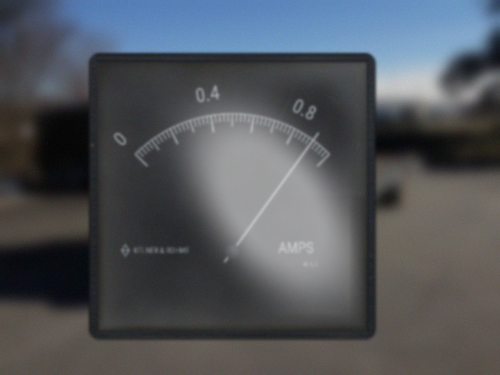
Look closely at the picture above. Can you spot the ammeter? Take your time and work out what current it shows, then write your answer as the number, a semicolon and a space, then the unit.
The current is 0.9; A
